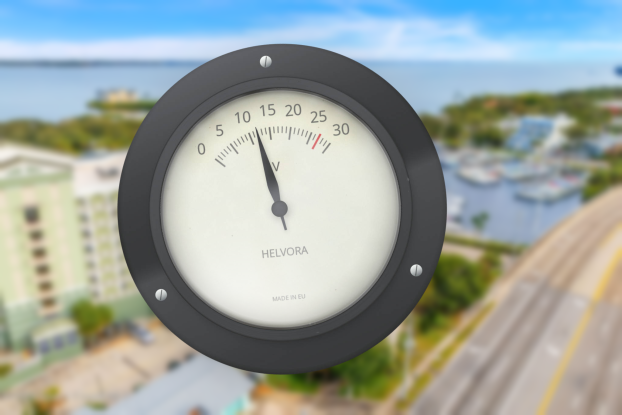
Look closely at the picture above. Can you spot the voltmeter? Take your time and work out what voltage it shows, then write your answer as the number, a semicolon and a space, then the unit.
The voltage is 12; V
